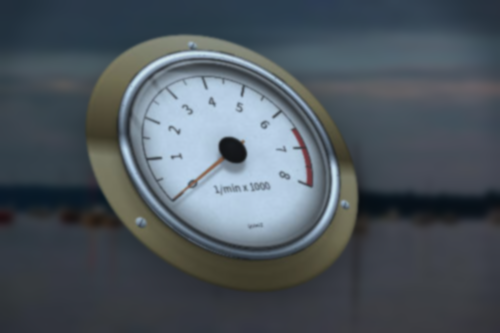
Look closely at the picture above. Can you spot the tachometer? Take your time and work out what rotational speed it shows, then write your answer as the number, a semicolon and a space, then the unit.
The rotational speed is 0; rpm
